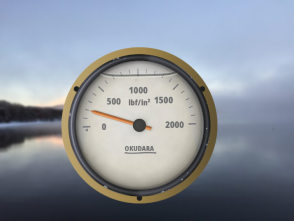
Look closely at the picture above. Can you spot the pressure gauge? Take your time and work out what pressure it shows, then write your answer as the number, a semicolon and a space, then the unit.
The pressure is 200; psi
